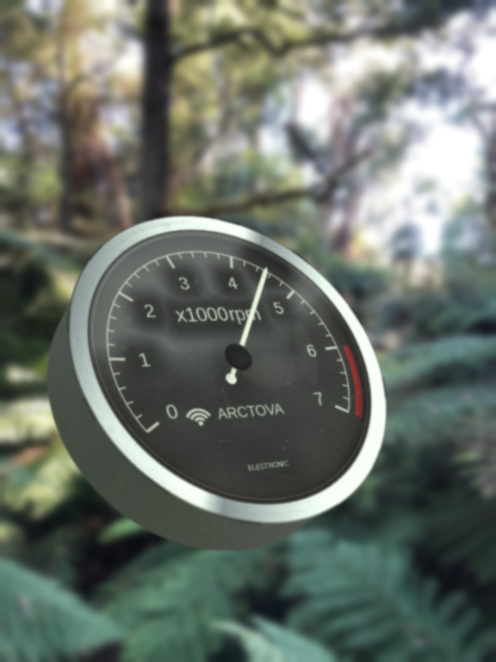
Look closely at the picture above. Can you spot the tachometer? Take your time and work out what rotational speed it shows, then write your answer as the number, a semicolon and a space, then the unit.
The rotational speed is 4500; rpm
